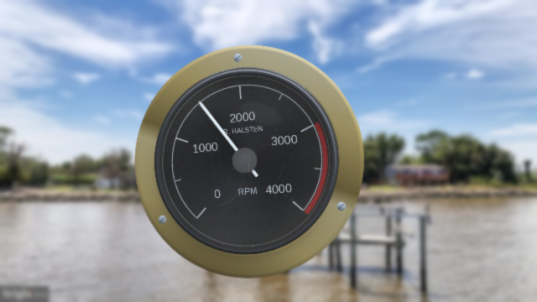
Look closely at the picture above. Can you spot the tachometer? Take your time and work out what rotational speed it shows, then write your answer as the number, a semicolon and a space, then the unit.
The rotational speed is 1500; rpm
